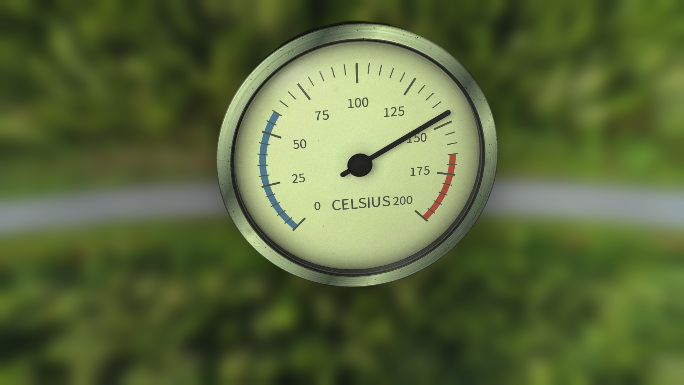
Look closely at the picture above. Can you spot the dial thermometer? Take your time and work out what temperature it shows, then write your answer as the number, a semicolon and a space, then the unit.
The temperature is 145; °C
